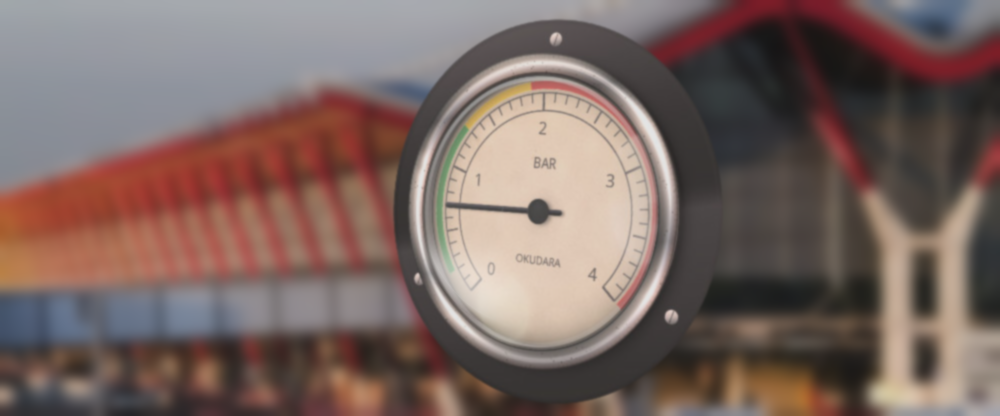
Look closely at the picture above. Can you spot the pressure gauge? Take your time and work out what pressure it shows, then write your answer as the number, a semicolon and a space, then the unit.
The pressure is 0.7; bar
